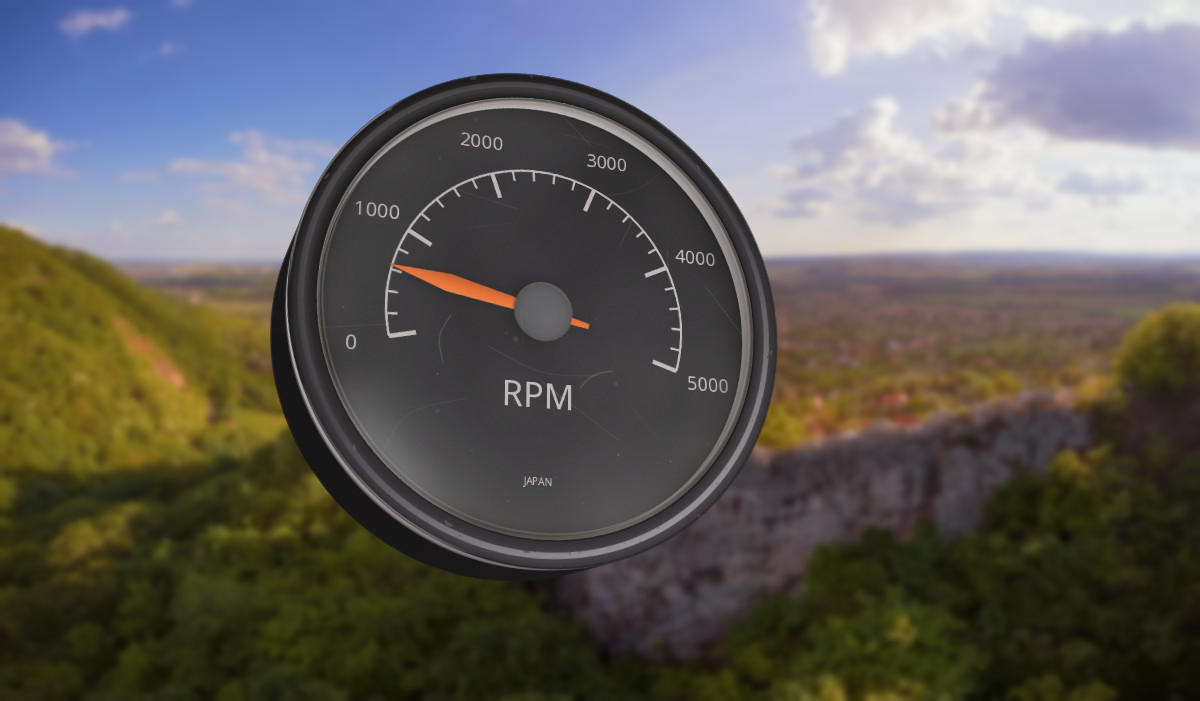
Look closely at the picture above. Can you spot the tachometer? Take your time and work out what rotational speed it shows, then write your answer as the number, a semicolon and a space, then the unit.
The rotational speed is 600; rpm
